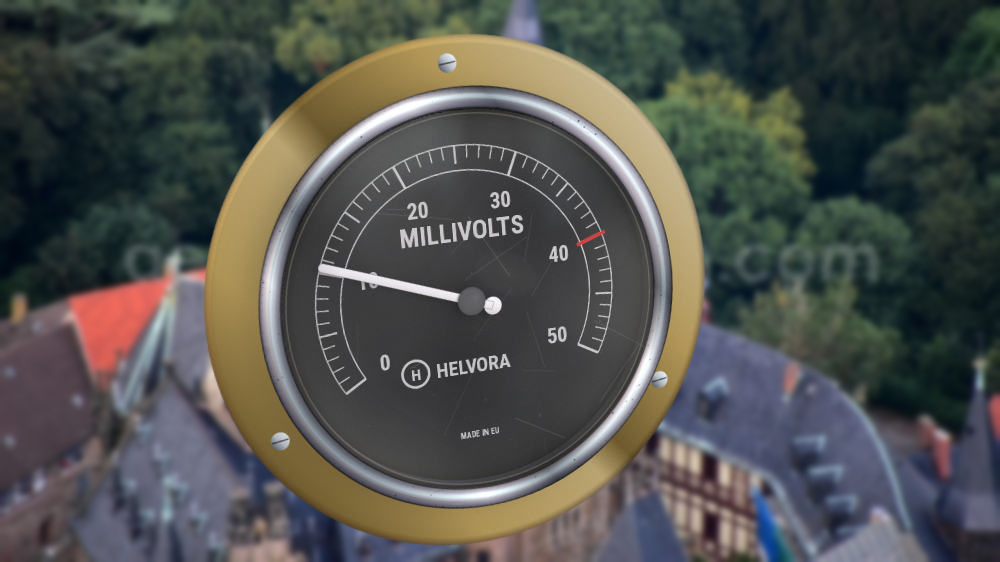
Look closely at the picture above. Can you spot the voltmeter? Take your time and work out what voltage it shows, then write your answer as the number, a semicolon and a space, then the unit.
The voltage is 10.5; mV
